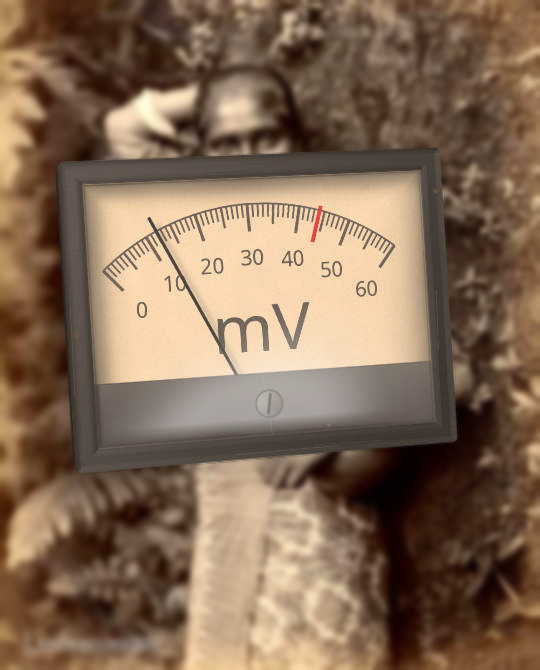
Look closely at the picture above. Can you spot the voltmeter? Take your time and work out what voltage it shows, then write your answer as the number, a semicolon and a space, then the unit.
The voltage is 12; mV
